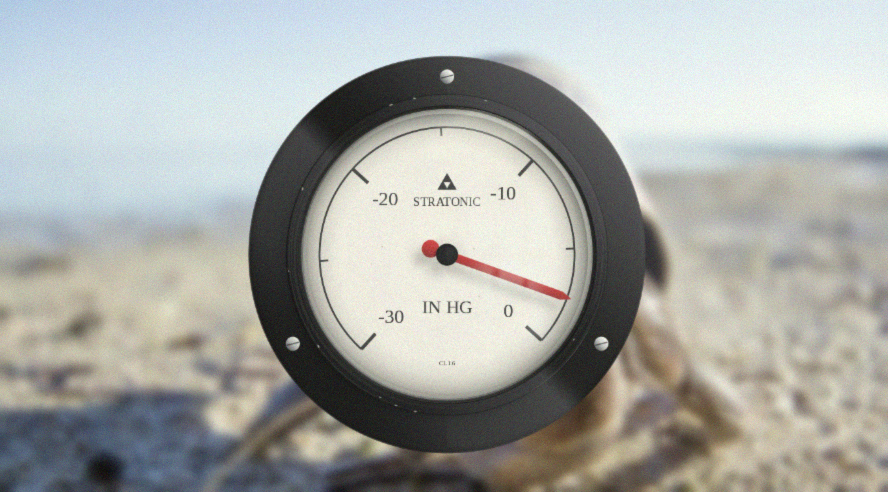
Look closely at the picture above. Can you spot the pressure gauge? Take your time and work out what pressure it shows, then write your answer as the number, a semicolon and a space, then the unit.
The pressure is -2.5; inHg
